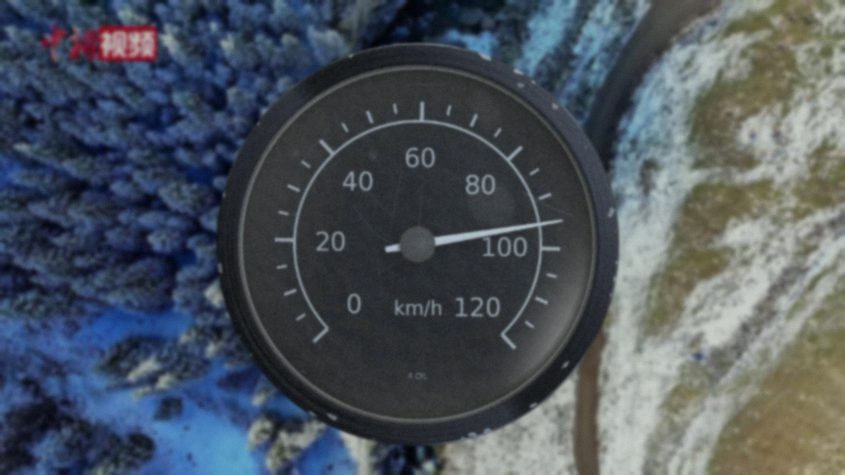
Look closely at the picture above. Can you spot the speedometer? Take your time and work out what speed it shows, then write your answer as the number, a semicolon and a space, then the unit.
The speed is 95; km/h
